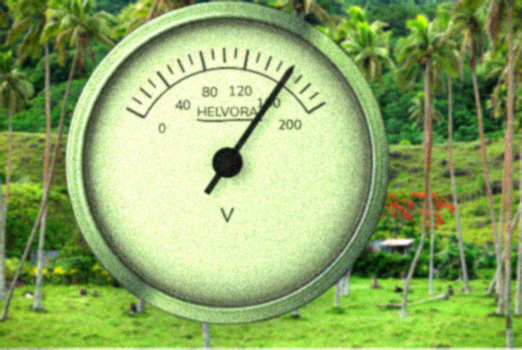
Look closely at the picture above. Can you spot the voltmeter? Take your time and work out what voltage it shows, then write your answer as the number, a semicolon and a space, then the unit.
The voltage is 160; V
